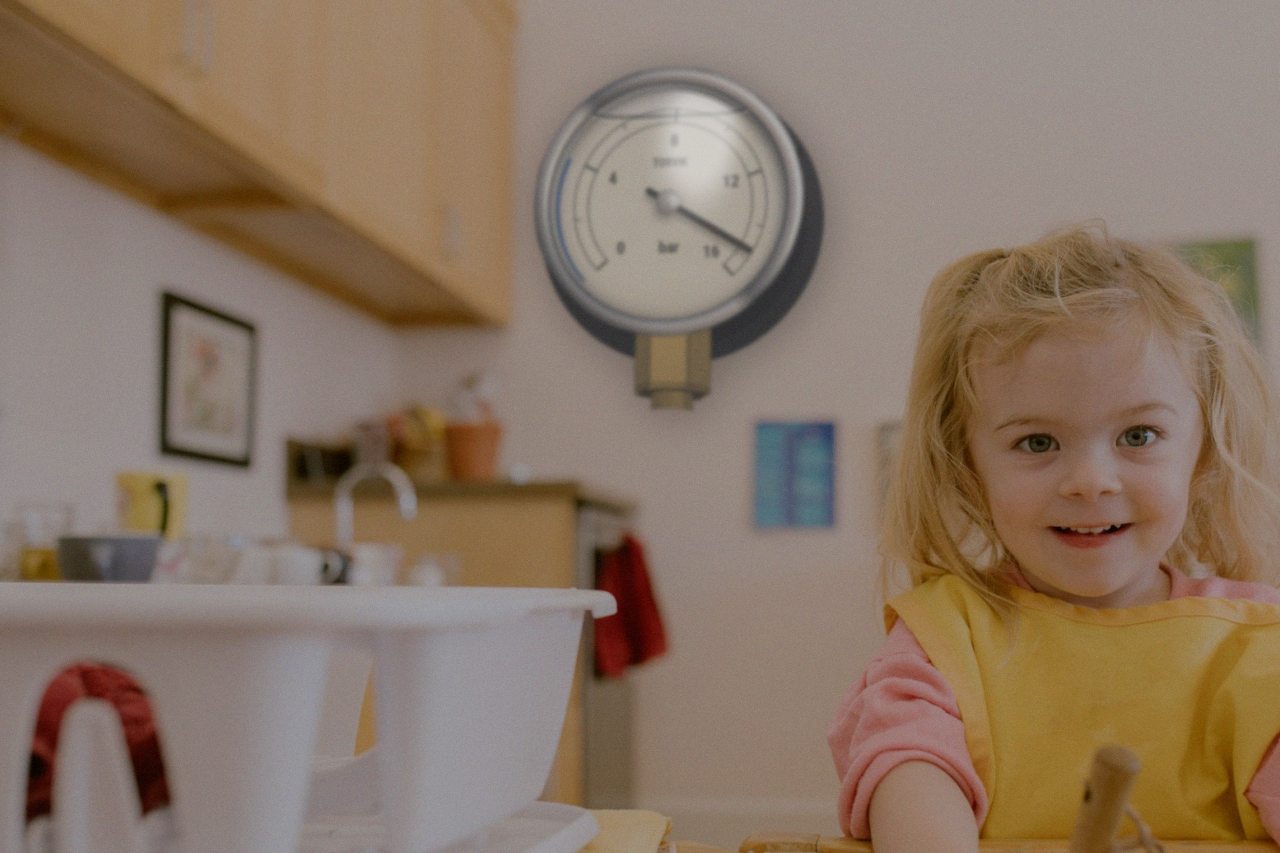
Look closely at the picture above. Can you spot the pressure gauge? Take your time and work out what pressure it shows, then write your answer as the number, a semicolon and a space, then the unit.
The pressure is 15; bar
